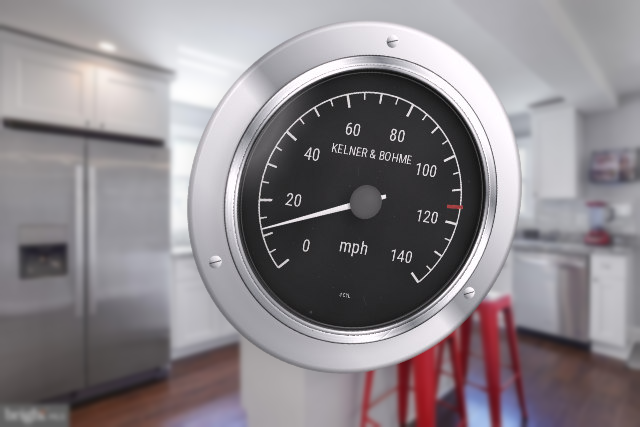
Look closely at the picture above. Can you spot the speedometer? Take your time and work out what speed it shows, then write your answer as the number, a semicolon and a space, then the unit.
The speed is 12.5; mph
